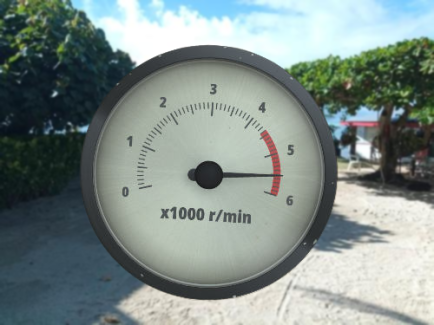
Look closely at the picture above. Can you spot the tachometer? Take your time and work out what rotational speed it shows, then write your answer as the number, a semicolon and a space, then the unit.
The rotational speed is 5500; rpm
